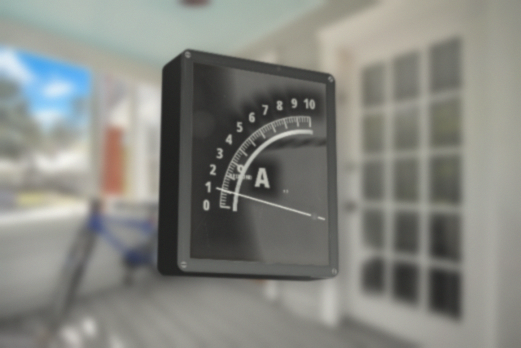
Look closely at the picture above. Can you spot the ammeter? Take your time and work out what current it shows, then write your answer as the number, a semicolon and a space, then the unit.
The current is 1; A
